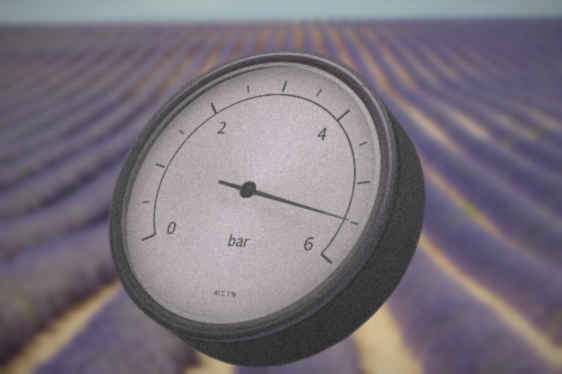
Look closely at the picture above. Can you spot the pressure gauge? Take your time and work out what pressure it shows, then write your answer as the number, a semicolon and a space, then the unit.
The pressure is 5.5; bar
